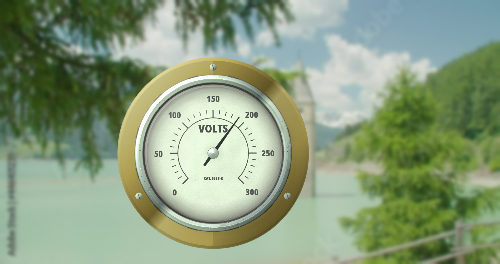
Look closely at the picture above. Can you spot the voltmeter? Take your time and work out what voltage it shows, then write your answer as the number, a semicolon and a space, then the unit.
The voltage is 190; V
